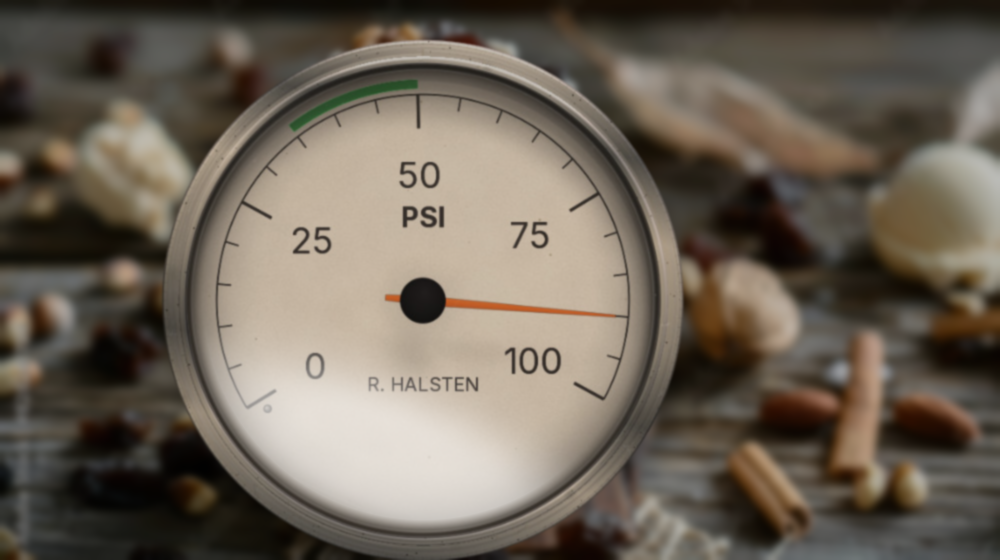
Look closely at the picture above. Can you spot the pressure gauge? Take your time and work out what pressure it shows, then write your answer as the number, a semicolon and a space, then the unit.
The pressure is 90; psi
